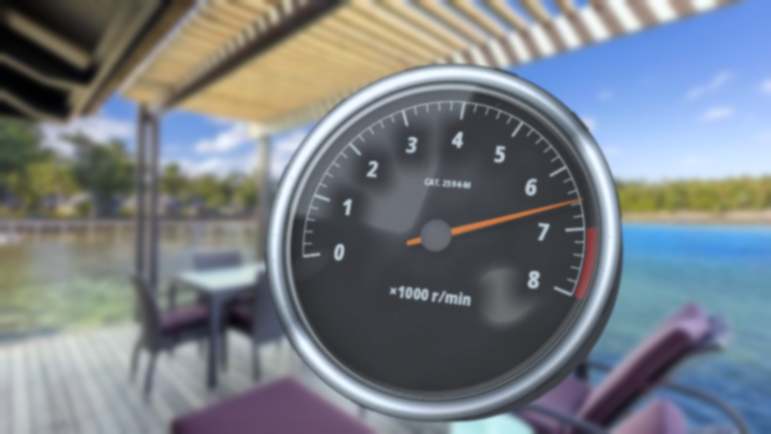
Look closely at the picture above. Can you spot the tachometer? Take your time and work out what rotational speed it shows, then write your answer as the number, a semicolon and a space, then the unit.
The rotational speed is 6600; rpm
